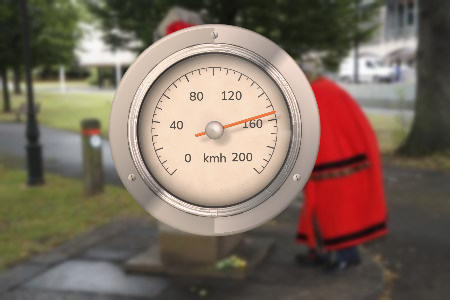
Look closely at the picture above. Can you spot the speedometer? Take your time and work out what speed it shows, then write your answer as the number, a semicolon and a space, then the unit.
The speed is 155; km/h
